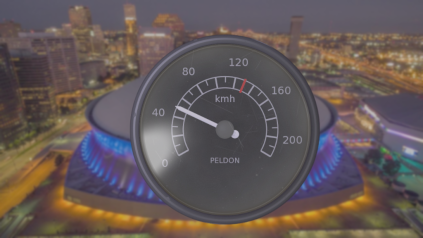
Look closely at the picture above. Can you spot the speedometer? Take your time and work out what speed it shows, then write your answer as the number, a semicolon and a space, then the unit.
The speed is 50; km/h
